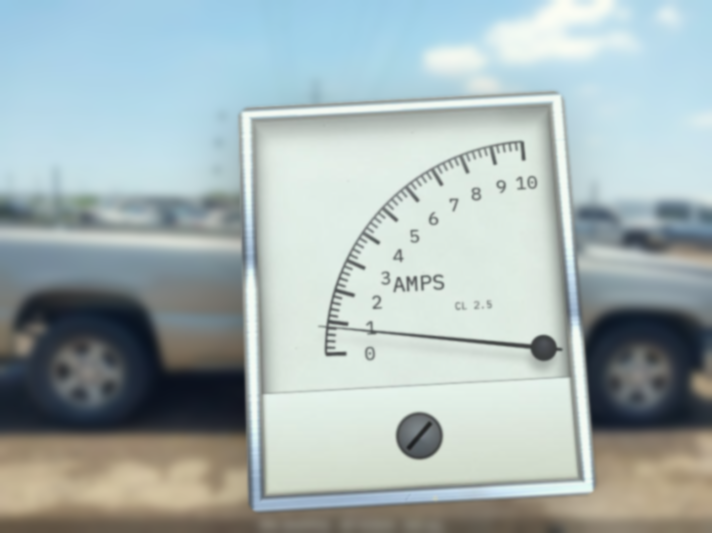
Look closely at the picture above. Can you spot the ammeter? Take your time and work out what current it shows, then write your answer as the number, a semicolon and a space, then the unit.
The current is 0.8; A
